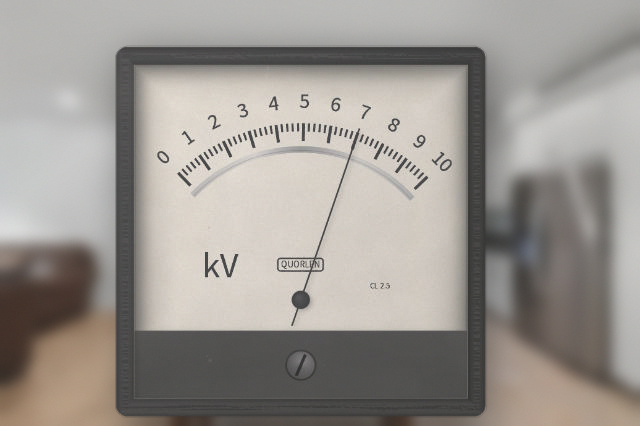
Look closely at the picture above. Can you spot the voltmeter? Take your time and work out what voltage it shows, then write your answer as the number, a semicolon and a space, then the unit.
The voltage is 7; kV
